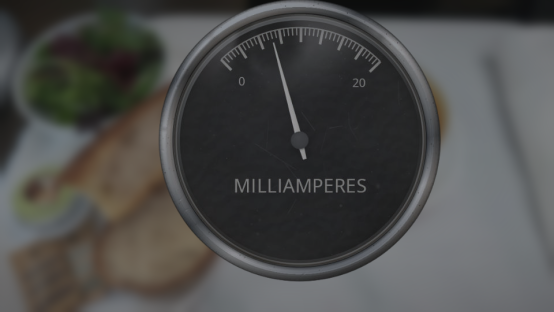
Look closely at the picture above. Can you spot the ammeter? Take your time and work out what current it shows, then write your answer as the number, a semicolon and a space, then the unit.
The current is 6.5; mA
